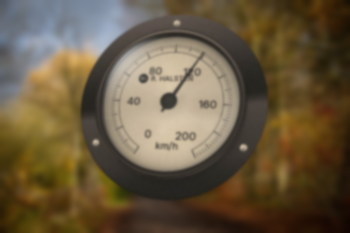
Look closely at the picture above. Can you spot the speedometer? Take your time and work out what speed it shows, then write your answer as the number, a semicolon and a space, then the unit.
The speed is 120; km/h
